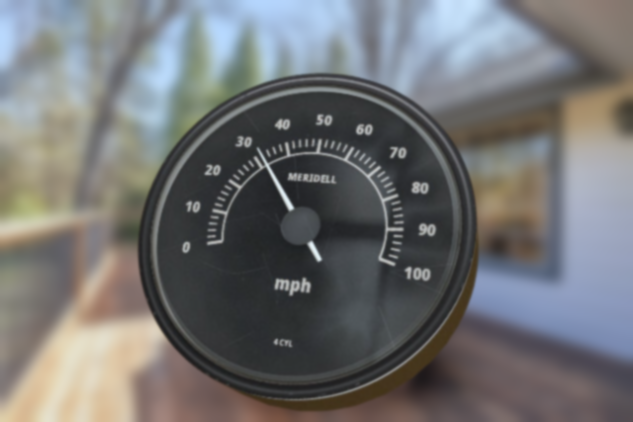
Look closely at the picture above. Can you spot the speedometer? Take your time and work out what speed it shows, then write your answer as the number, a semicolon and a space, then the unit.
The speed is 32; mph
